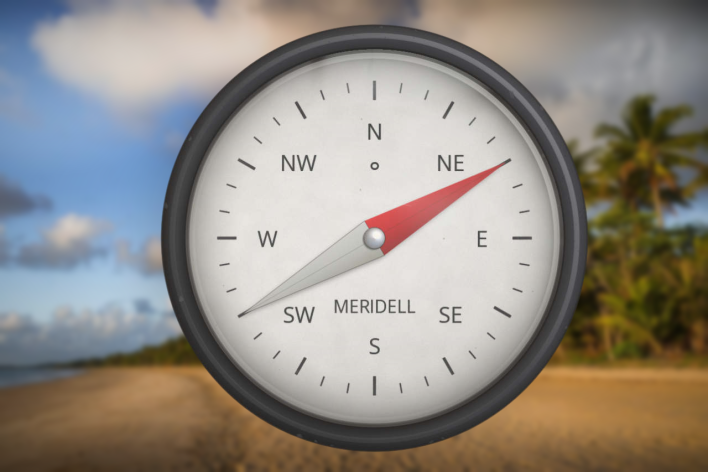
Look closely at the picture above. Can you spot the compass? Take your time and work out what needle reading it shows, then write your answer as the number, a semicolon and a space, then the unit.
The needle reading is 60; °
